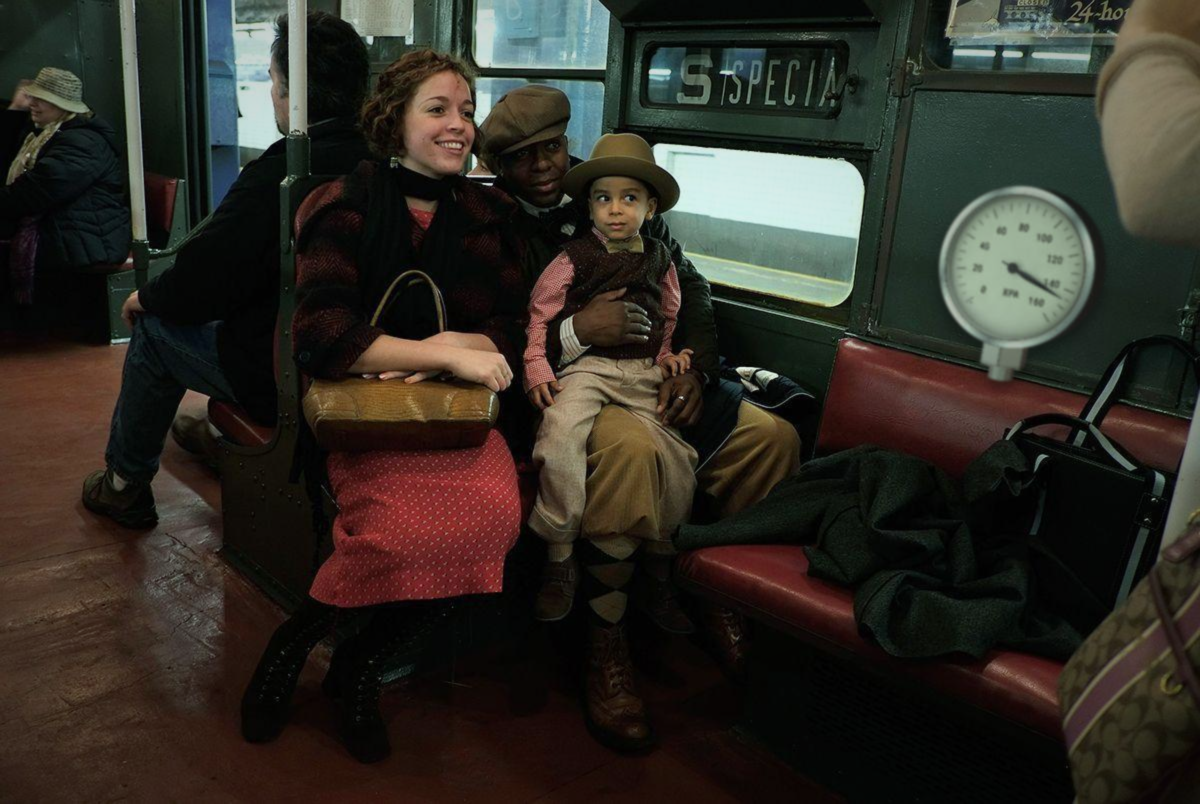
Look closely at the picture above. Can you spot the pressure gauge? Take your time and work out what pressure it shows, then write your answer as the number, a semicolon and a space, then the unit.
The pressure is 145; kPa
